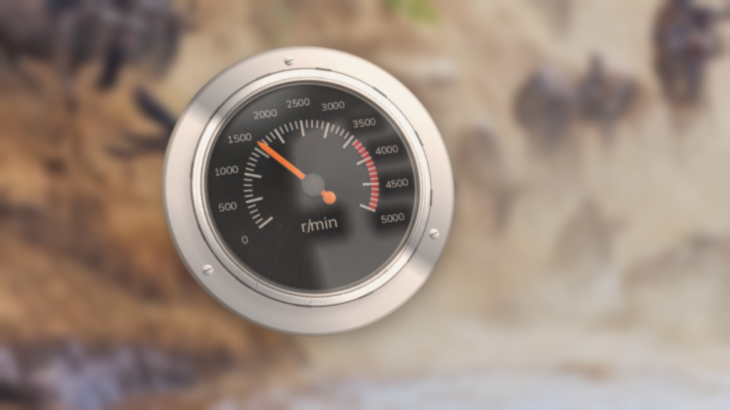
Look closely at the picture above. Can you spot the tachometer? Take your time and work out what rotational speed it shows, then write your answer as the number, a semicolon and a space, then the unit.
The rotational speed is 1600; rpm
